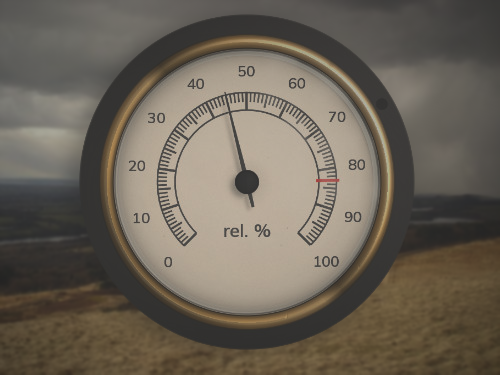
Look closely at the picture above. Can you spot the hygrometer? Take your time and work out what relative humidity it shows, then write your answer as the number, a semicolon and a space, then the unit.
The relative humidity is 45; %
